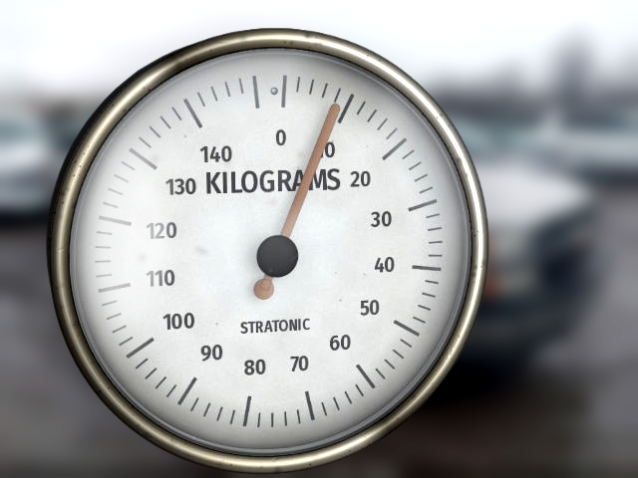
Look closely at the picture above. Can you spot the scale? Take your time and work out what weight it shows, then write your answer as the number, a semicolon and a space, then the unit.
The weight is 8; kg
